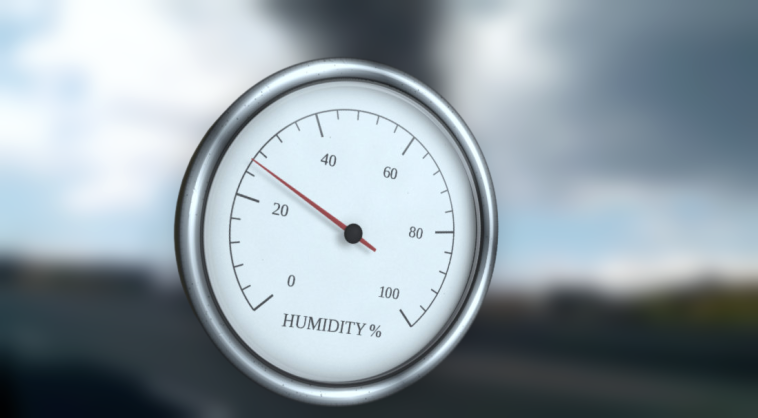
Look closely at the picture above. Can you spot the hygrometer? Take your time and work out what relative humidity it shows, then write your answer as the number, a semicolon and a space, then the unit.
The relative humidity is 26; %
